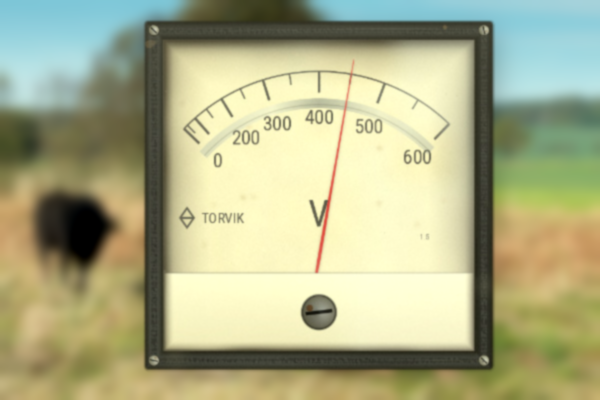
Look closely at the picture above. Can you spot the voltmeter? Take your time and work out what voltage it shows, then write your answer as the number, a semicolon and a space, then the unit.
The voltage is 450; V
